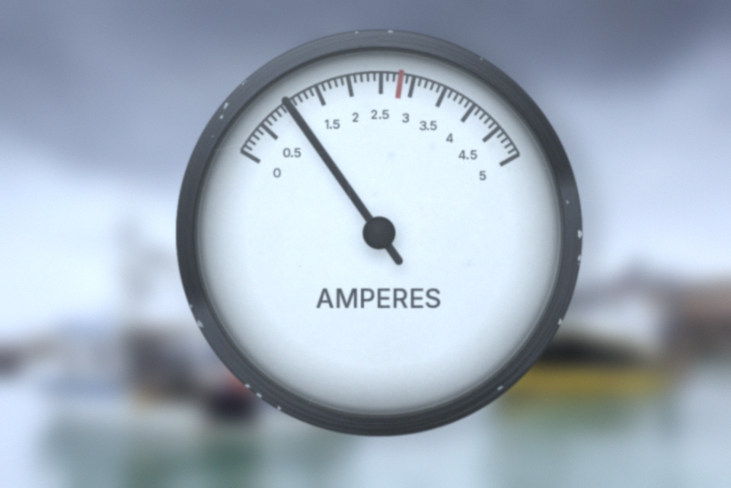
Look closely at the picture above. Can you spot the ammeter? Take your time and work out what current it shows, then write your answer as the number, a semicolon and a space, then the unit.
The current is 1; A
